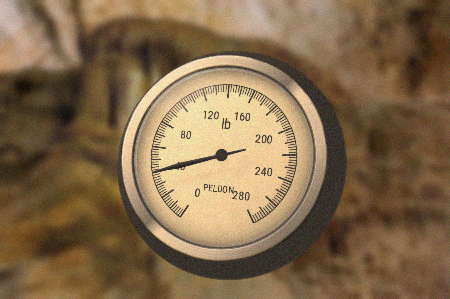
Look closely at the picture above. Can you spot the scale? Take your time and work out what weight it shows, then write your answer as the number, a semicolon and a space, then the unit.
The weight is 40; lb
